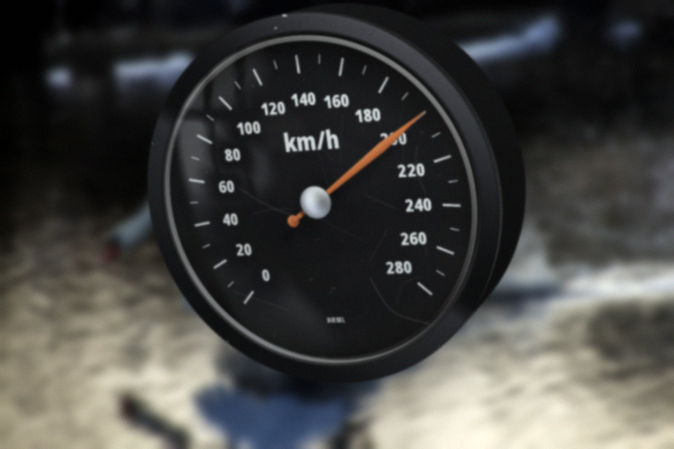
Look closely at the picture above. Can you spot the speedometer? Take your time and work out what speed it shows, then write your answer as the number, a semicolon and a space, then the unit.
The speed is 200; km/h
